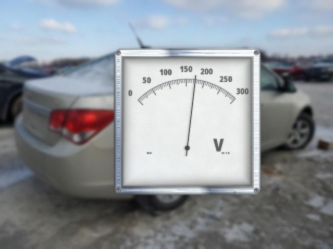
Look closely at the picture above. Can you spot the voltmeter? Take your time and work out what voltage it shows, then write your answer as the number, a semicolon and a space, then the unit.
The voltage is 175; V
